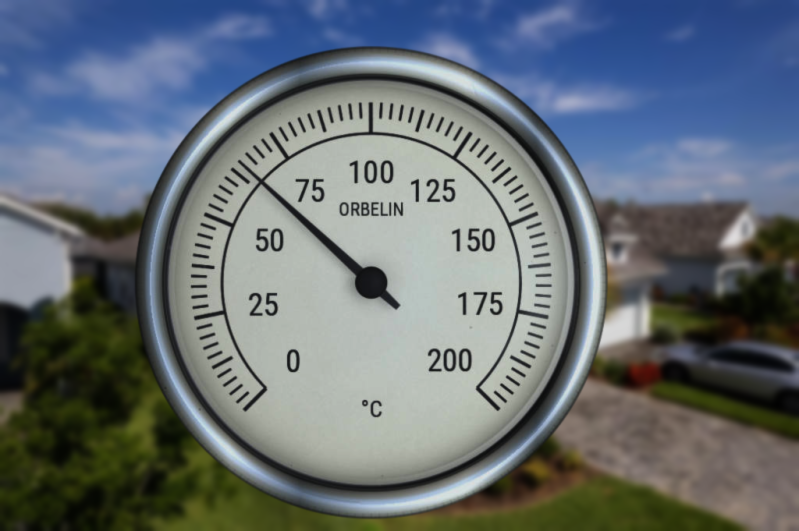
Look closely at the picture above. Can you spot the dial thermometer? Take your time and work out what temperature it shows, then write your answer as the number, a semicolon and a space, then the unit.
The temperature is 65; °C
